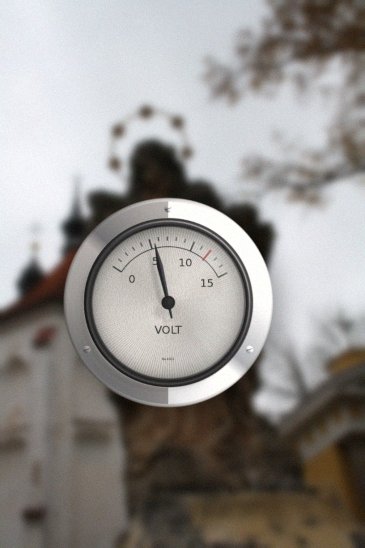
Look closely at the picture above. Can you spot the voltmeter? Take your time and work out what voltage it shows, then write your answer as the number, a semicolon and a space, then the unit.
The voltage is 5.5; V
